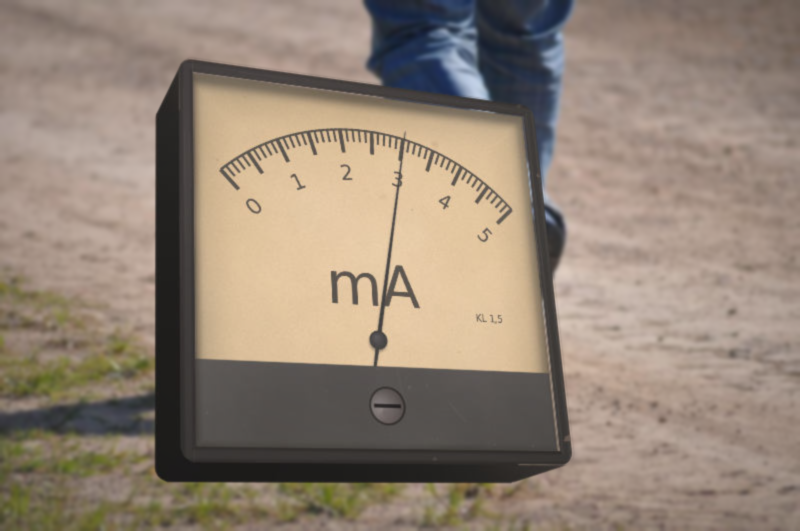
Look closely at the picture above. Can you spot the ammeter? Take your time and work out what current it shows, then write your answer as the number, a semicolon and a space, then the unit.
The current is 3; mA
